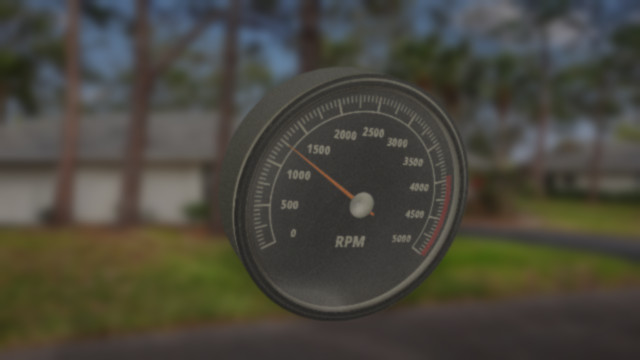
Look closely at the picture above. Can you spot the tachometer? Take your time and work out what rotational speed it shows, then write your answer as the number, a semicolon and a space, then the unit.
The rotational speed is 1250; rpm
